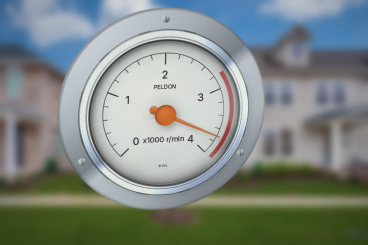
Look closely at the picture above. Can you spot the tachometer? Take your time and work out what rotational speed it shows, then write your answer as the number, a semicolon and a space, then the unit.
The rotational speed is 3700; rpm
